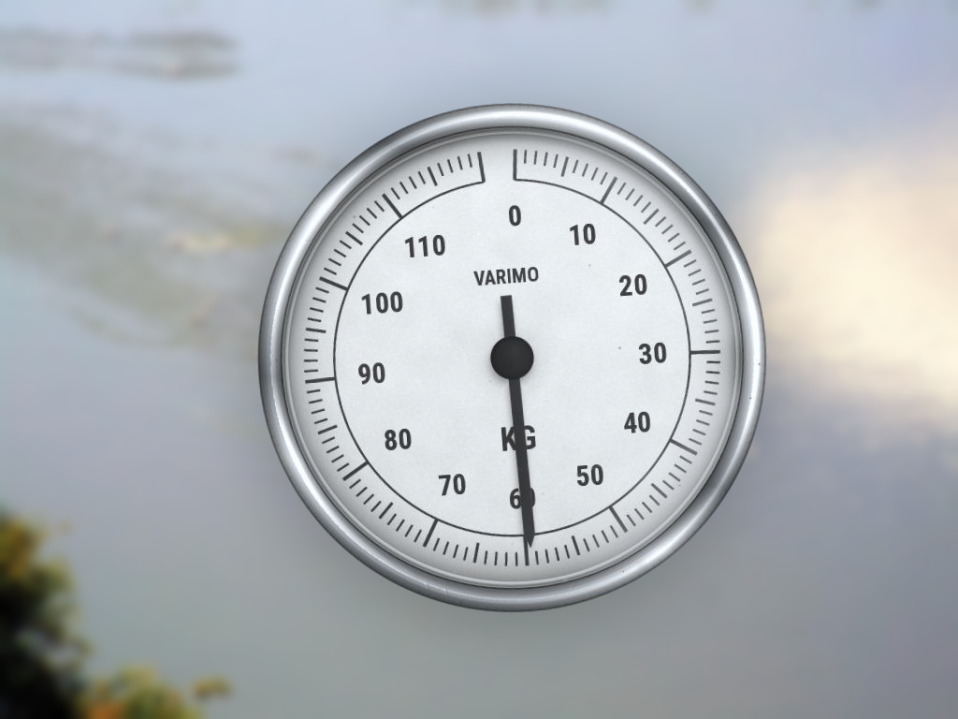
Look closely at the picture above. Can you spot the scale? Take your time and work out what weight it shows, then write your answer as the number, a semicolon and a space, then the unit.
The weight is 59.5; kg
